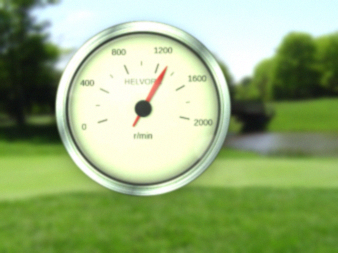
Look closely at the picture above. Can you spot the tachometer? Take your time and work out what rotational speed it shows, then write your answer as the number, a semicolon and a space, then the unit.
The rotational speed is 1300; rpm
